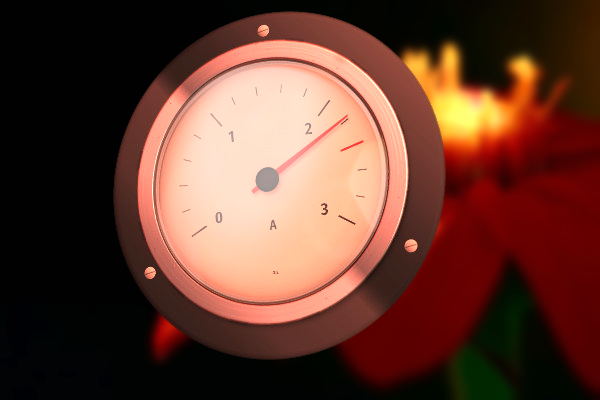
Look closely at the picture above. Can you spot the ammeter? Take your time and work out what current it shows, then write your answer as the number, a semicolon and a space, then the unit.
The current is 2.2; A
